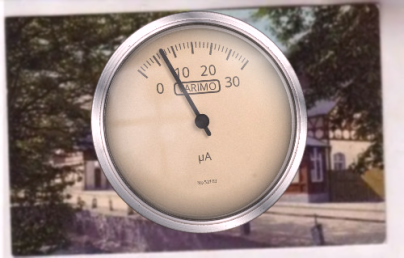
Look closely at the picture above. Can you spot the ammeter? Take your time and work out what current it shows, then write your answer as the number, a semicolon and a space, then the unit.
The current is 7; µA
